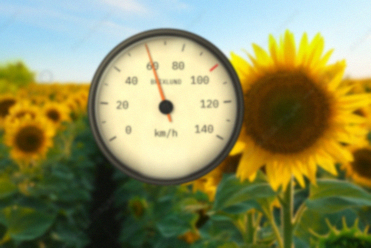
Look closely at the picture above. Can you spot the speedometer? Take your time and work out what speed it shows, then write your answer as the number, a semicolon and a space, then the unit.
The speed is 60; km/h
